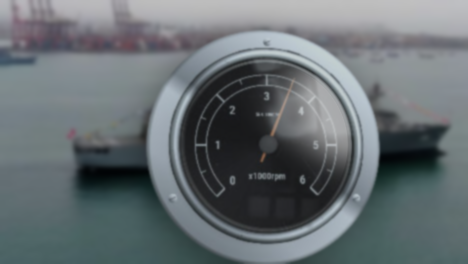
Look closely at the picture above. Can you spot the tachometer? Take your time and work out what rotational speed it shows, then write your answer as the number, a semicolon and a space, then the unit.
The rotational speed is 3500; rpm
